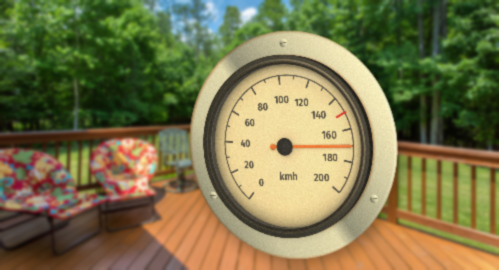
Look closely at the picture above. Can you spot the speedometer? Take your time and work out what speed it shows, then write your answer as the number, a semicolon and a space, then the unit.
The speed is 170; km/h
